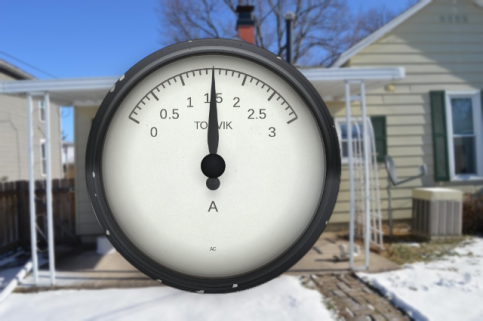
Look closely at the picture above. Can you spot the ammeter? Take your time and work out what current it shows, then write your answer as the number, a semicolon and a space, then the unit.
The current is 1.5; A
